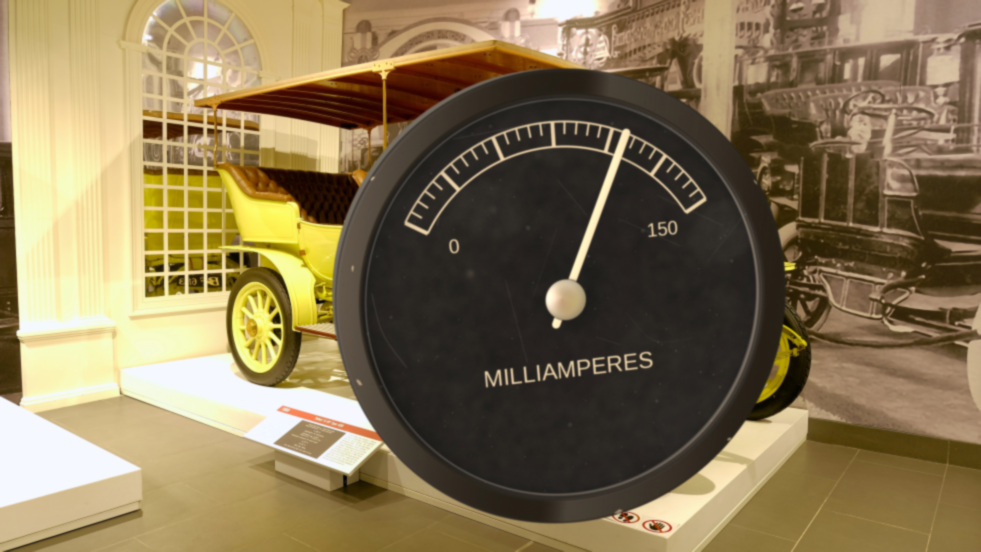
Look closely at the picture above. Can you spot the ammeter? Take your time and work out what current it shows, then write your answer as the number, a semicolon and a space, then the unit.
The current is 105; mA
